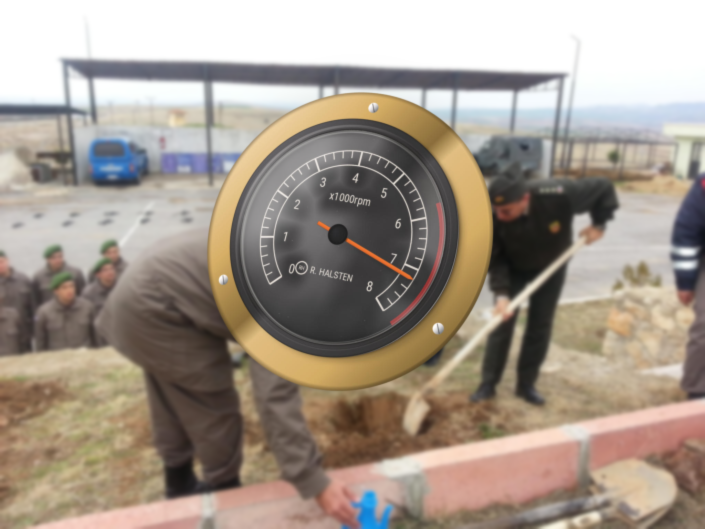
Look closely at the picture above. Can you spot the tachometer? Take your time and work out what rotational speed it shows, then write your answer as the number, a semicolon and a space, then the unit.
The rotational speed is 7200; rpm
